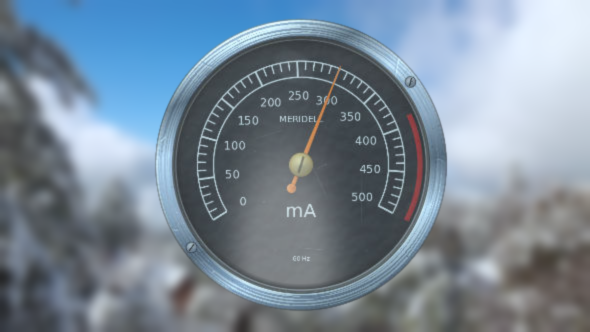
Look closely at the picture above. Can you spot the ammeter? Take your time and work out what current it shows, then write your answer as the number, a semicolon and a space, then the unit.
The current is 300; mA
